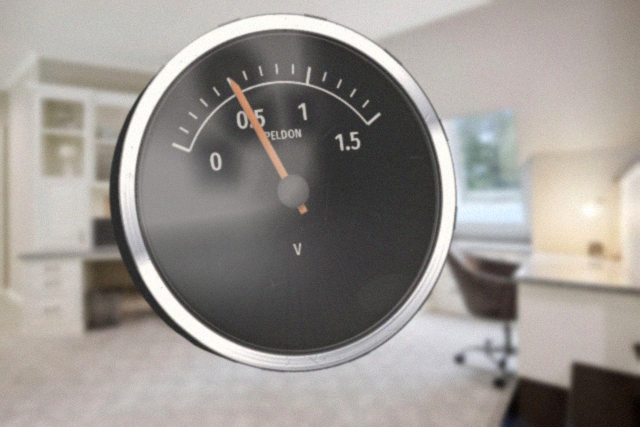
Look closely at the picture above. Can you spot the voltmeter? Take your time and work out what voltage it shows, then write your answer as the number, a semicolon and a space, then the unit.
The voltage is 0.5; V
